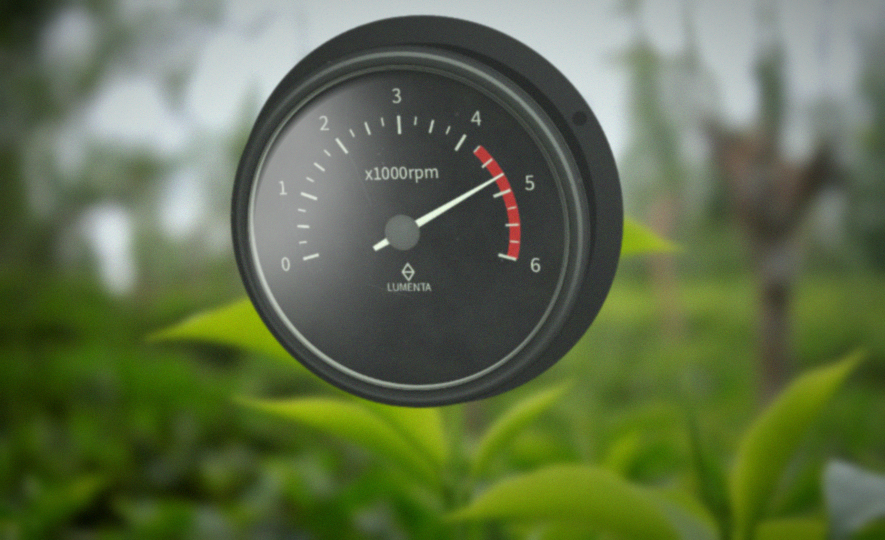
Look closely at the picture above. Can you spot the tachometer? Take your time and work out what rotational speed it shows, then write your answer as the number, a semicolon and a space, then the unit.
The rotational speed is 4750; rpm
